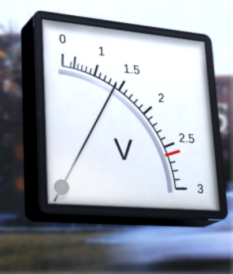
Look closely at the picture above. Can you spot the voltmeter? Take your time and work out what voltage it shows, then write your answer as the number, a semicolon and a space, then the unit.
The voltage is 1.4; V
